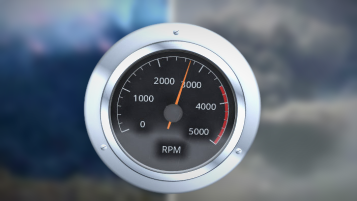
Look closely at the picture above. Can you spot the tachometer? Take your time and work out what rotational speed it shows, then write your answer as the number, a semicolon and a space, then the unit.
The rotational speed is 2700; rpm
